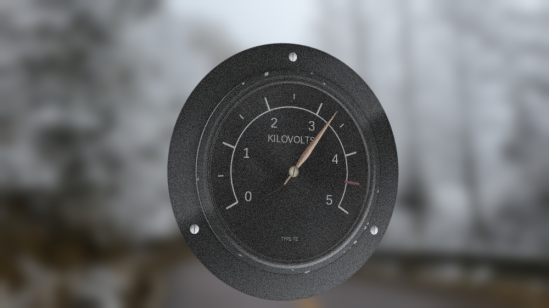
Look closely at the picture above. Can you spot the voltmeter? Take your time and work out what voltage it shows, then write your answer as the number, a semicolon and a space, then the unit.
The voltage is 3.25; kV
